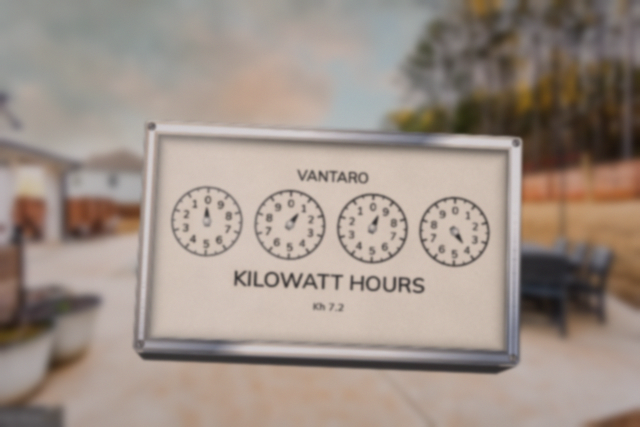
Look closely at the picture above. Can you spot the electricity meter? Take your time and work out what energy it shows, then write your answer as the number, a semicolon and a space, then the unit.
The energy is 94; kWh
